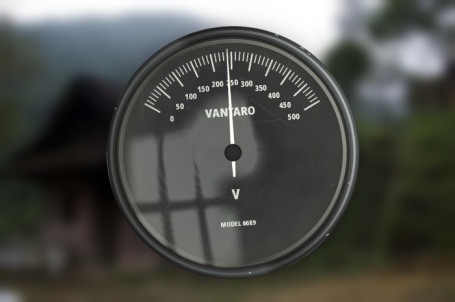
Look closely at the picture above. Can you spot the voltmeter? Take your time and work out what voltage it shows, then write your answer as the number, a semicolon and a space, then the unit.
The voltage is 240; V
